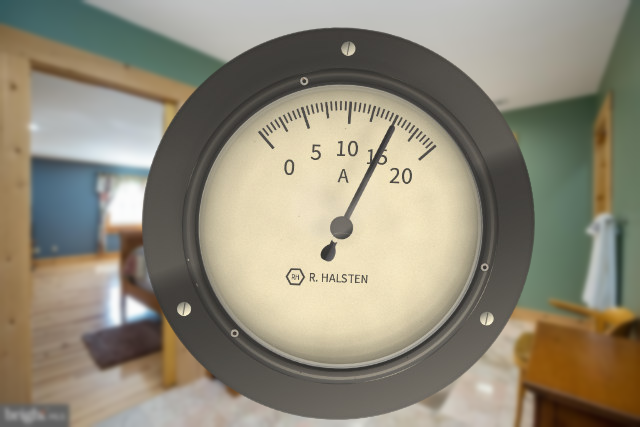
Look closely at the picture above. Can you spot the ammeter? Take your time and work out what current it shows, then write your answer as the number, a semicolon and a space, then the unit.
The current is 15; A
